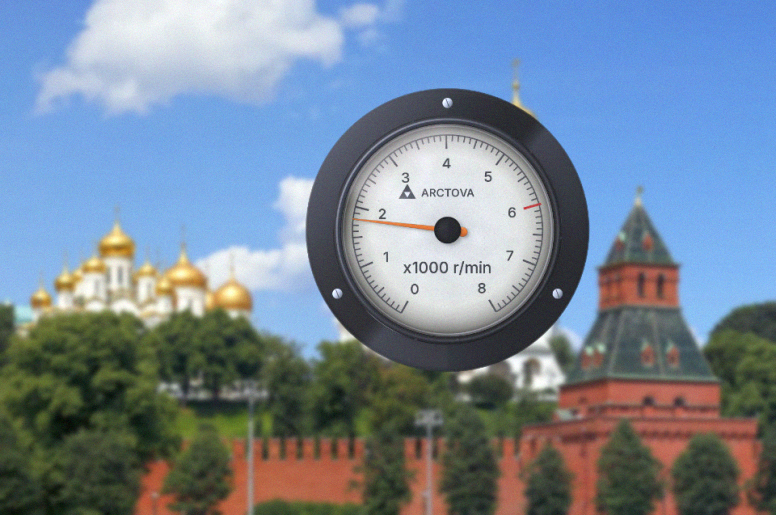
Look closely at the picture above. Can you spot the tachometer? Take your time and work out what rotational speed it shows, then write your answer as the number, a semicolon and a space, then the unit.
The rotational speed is 1800; rpm
